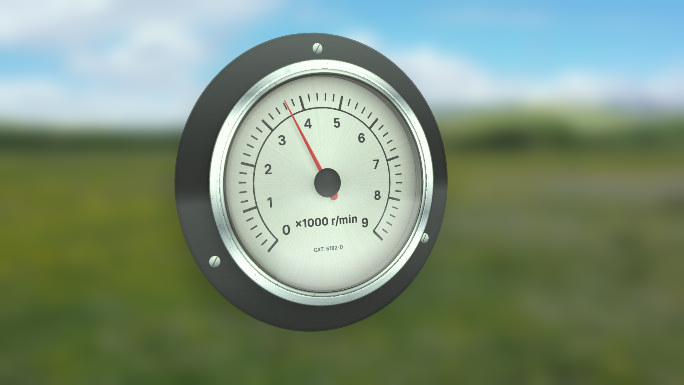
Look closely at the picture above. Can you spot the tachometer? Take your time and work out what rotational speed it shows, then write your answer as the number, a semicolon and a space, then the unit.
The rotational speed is 3600; rpm
